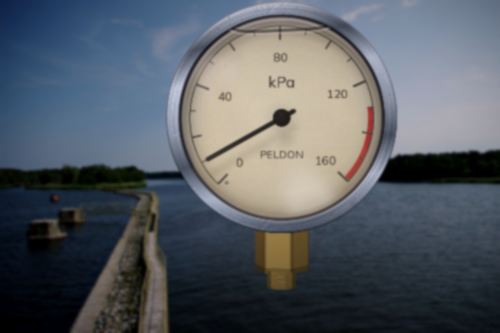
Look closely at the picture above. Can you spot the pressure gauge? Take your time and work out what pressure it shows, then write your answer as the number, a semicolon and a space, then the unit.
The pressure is 10; kPa
